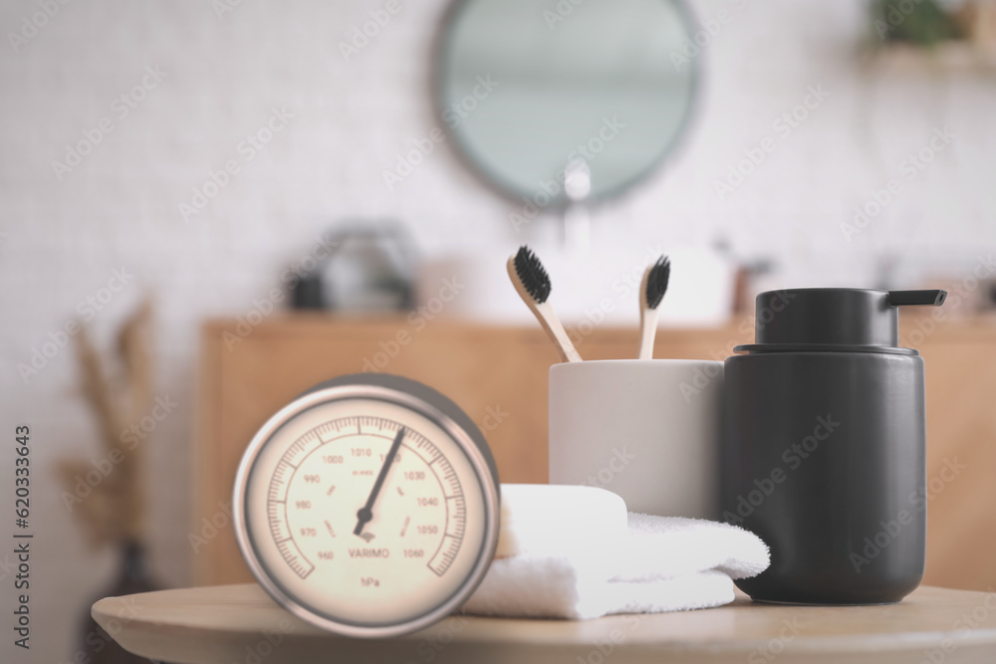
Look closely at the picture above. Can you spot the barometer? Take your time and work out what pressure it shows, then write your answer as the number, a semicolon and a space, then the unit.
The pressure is 1020; hPa
